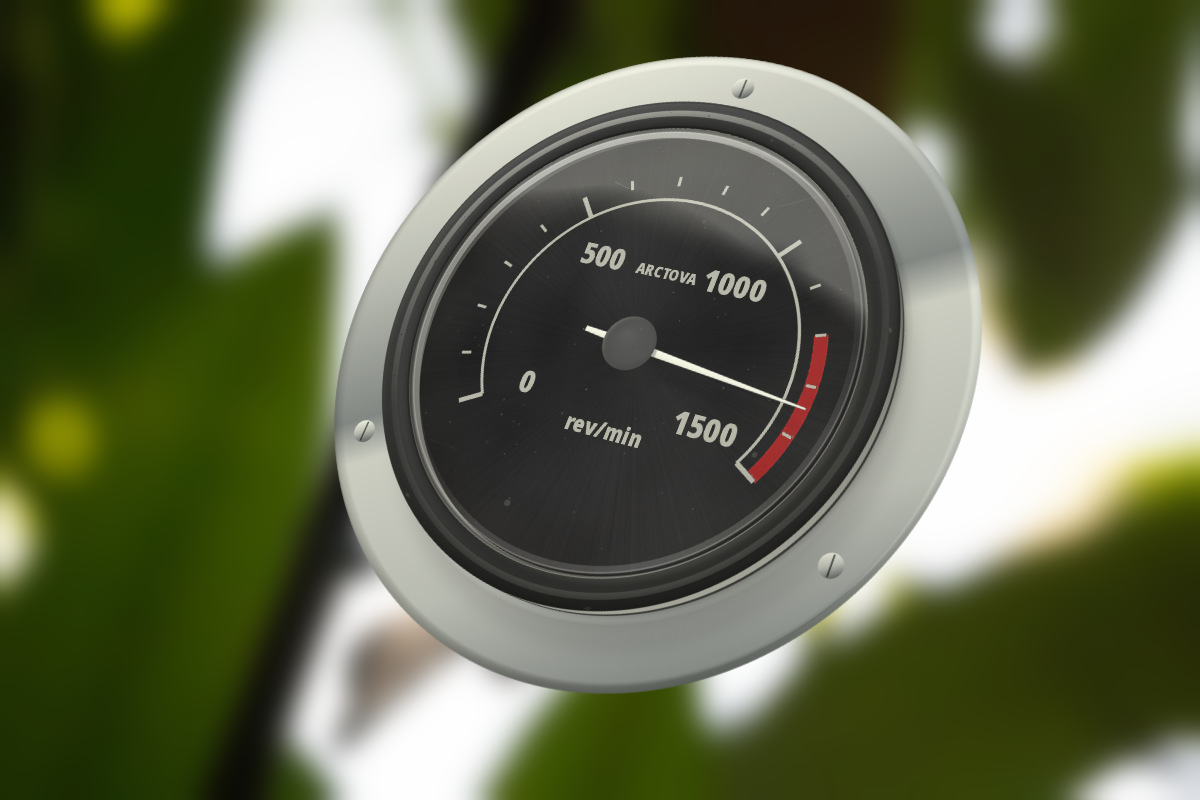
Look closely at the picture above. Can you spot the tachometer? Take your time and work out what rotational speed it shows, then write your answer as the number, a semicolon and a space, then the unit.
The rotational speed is 1350; rpm
